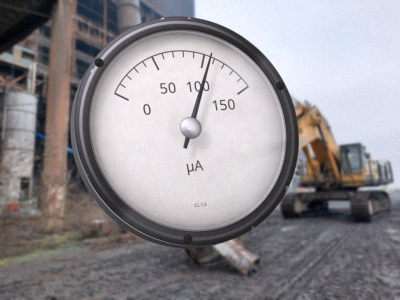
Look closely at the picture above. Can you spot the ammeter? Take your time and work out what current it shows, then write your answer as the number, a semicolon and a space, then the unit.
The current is 105; µA
